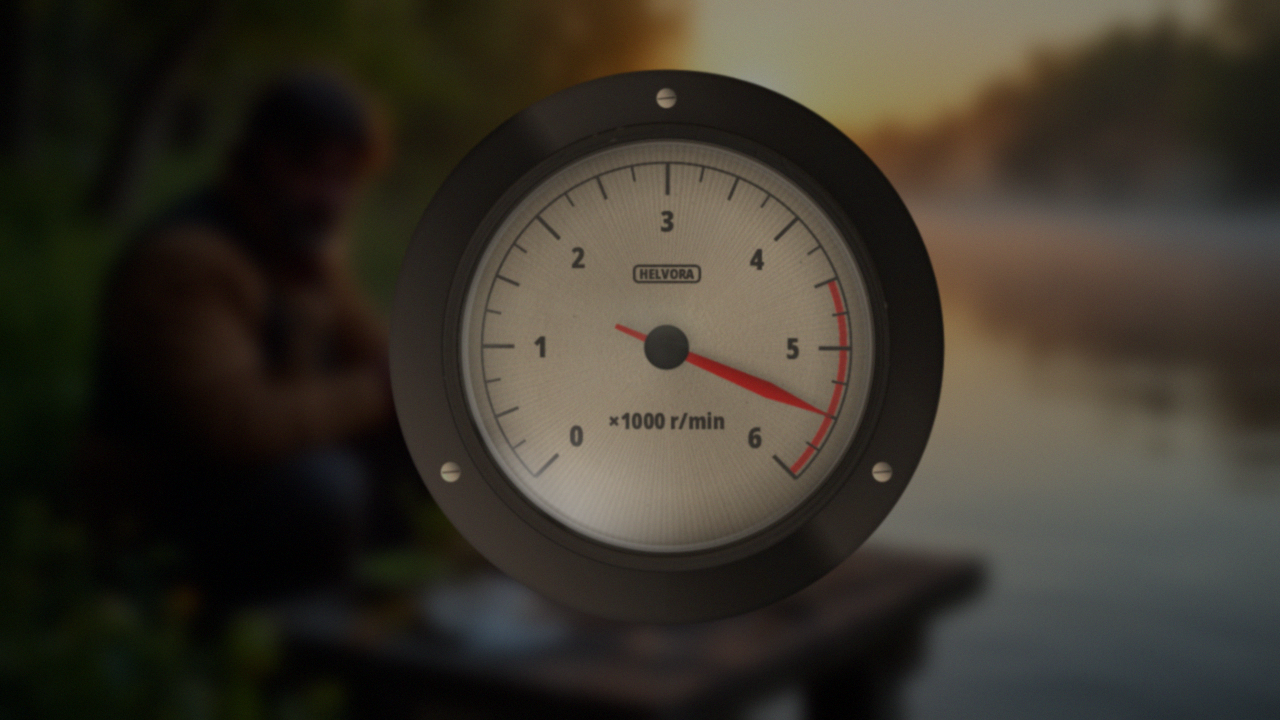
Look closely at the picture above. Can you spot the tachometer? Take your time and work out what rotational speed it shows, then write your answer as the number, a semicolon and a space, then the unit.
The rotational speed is 5500; rpm
